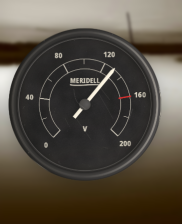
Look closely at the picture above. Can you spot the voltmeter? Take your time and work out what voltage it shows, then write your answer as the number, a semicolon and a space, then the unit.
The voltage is 130; V
